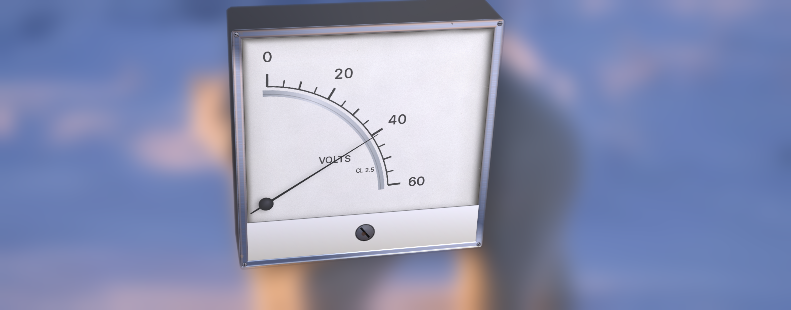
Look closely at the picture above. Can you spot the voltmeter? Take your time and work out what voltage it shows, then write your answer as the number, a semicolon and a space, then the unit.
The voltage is 40; V
